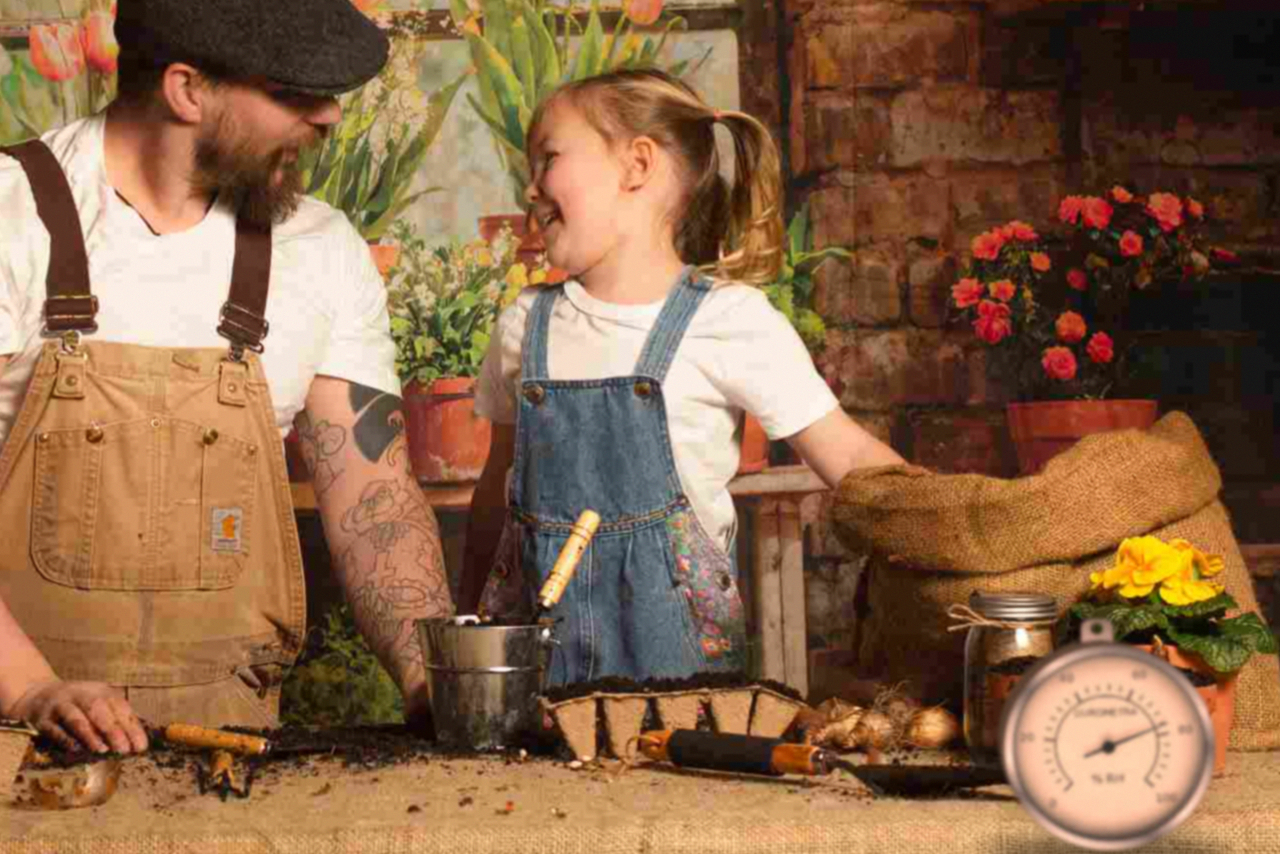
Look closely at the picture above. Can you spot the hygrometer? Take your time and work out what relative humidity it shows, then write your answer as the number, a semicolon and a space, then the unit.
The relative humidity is 76; %
